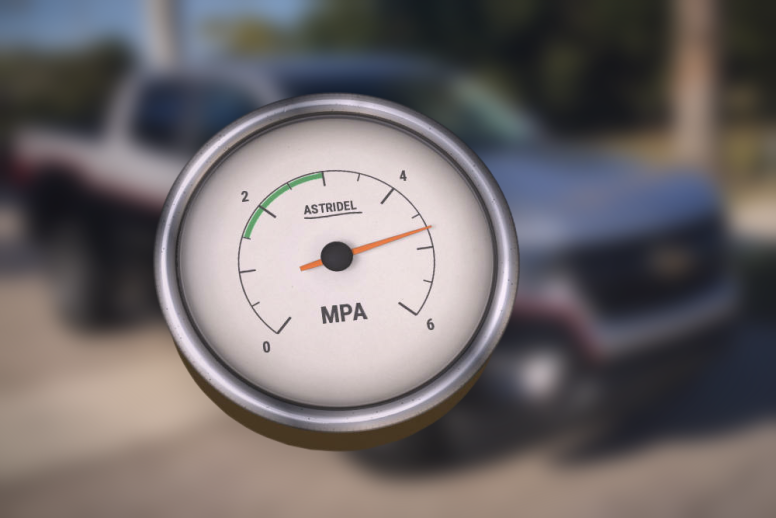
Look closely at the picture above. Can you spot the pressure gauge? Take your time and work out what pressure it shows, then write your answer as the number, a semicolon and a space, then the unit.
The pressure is 4.75; MPa
